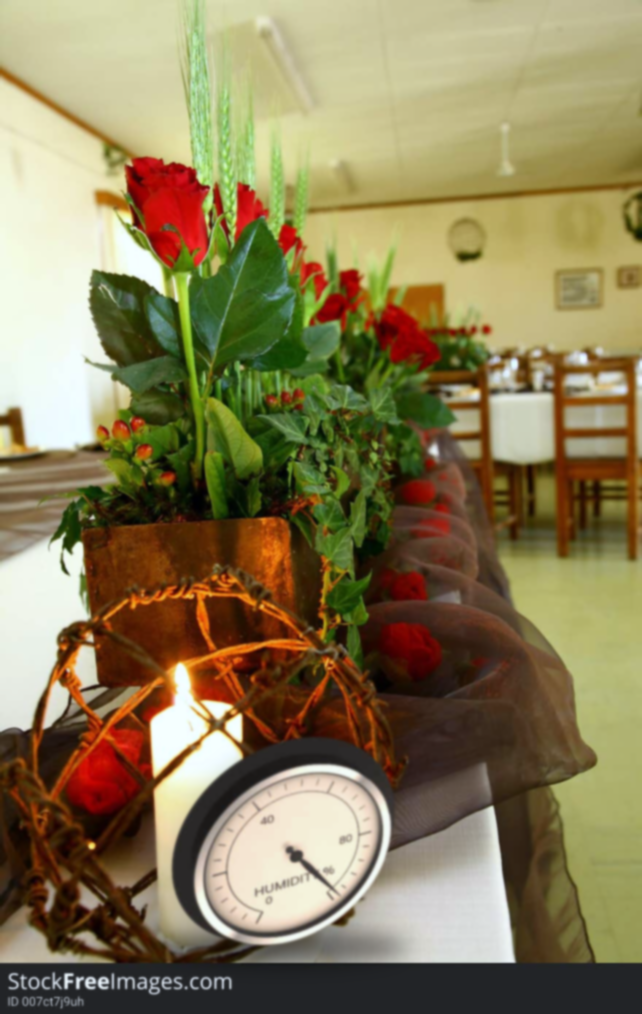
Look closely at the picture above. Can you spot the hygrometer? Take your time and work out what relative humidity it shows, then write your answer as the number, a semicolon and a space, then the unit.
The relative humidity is 98; %
